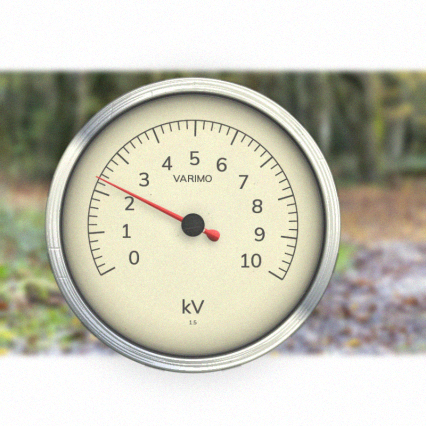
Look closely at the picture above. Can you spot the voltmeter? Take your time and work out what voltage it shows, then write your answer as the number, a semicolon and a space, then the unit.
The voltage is 2.3; kV
